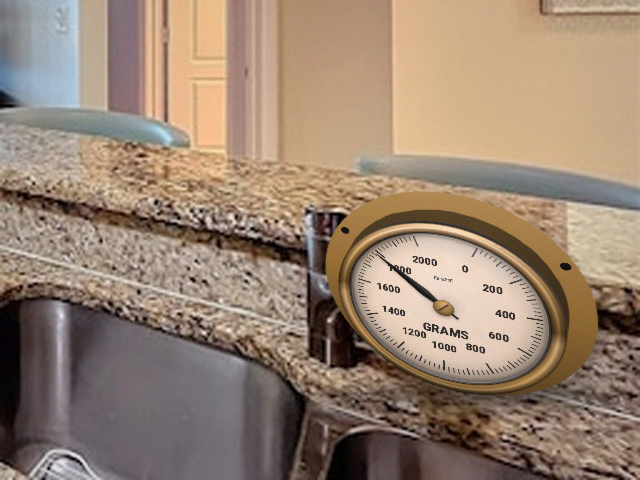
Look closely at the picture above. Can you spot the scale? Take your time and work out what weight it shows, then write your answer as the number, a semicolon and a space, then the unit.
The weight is 1800; g
